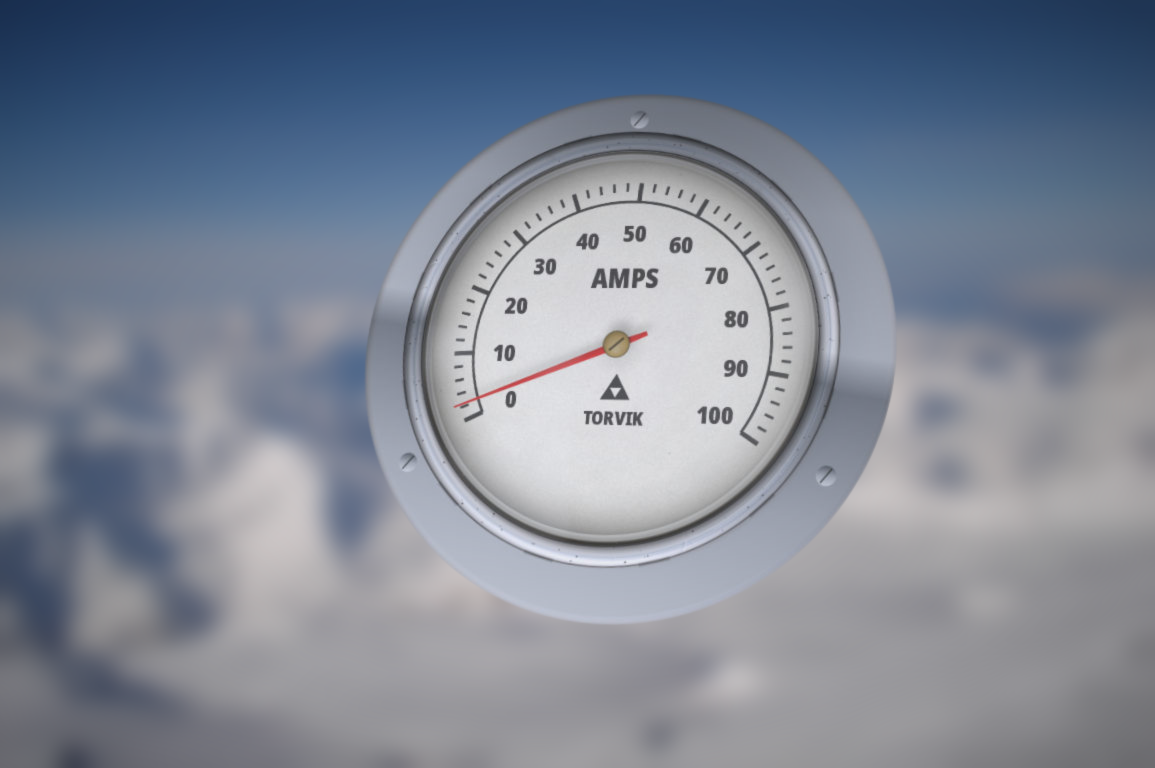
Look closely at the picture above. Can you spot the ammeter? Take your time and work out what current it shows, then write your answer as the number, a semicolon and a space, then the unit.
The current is 2; A
